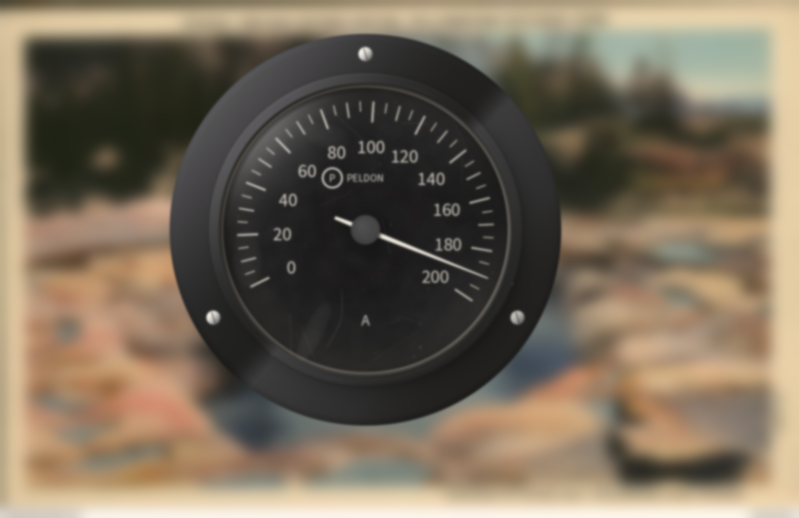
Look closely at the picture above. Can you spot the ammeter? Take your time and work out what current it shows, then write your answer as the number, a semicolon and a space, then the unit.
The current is 190; A
